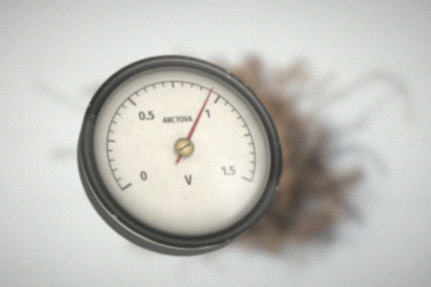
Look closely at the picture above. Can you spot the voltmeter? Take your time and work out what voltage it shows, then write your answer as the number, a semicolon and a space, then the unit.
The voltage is 0.95; V
